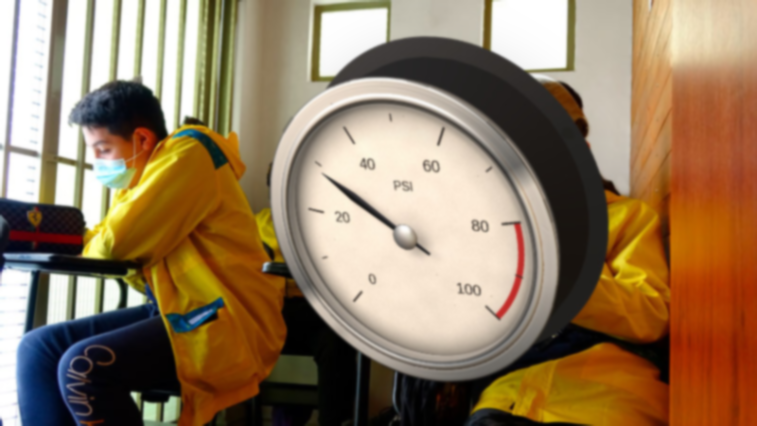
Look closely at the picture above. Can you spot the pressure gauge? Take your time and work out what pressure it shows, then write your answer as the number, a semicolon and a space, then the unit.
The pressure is 30; psi
